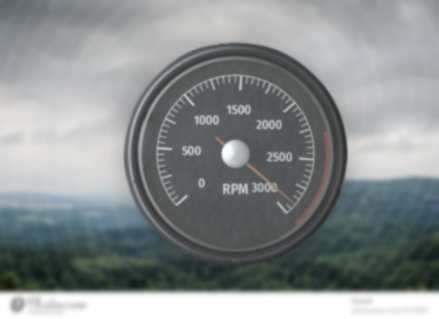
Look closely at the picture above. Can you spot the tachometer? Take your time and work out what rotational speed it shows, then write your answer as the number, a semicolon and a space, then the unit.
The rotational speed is 2900; rpm
